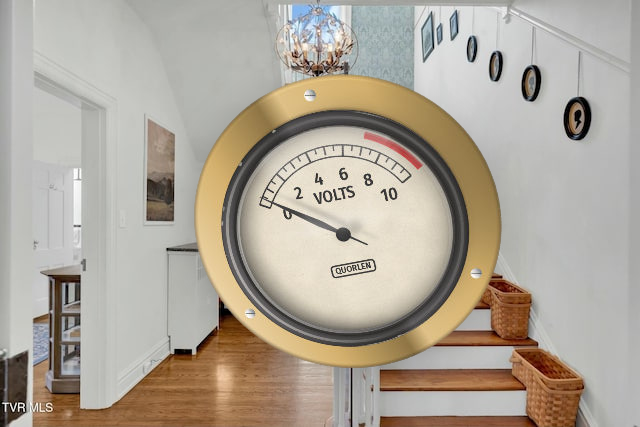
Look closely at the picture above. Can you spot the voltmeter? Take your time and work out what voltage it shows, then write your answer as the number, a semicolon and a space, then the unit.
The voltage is 0.5; V
